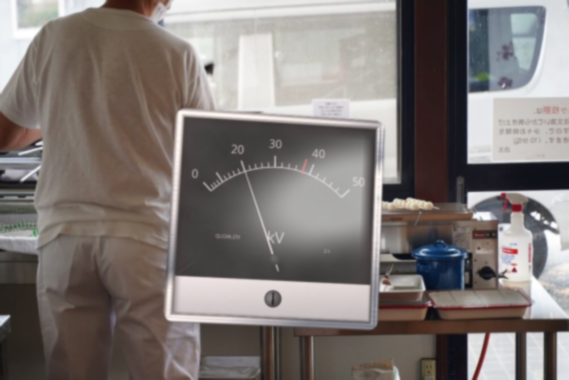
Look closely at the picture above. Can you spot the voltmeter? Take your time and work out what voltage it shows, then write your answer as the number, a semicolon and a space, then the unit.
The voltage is 20; kV
